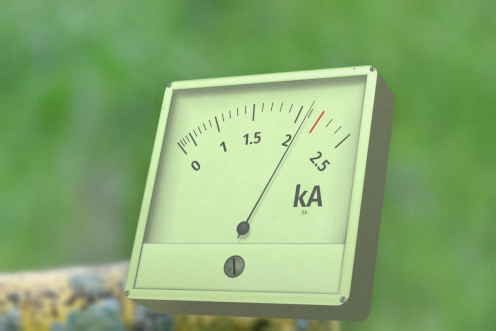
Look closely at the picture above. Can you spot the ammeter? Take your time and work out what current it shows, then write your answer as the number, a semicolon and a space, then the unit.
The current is 2.1; kA
